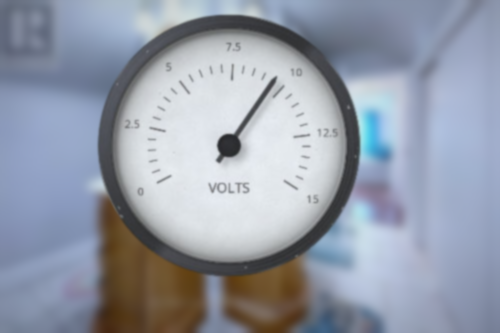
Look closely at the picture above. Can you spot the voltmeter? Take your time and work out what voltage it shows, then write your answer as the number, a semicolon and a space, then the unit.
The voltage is 9.5; V
